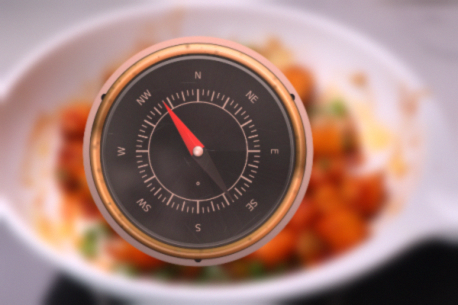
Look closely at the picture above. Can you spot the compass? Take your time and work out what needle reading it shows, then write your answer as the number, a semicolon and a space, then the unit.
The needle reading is 325; °
